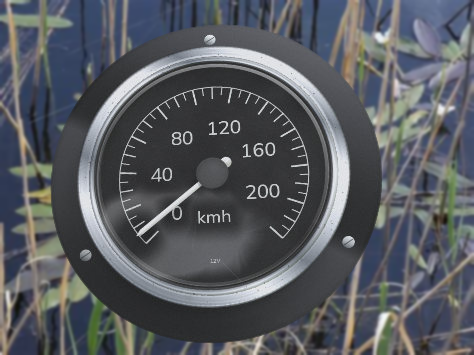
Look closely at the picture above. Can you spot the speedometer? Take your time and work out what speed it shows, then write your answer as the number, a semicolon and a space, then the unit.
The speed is 5; km/h
